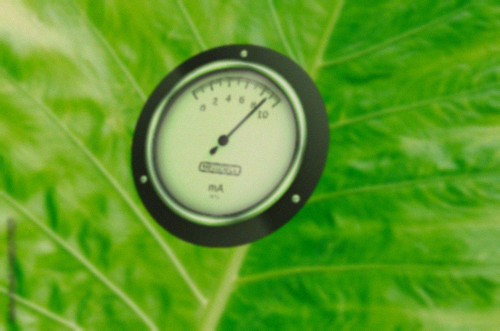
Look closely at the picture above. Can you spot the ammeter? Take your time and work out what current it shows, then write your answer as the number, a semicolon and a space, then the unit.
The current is 9; mA
